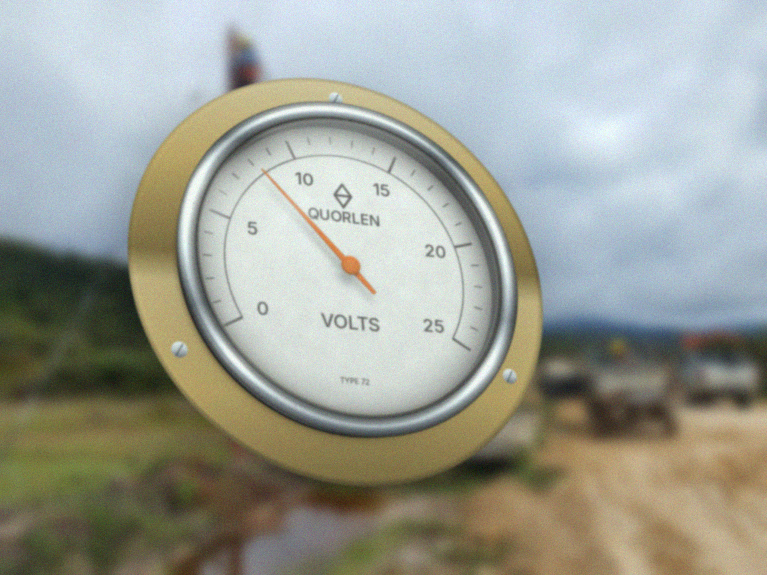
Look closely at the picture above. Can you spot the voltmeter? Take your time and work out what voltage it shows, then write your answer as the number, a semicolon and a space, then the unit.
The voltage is 8; V
